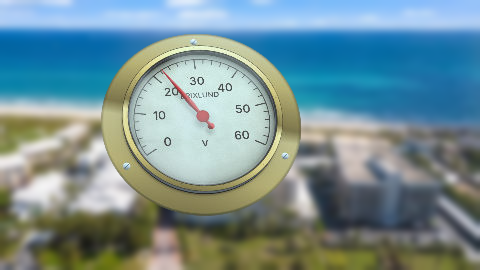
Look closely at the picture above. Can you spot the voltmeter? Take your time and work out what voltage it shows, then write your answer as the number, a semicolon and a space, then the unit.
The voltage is 22; V
